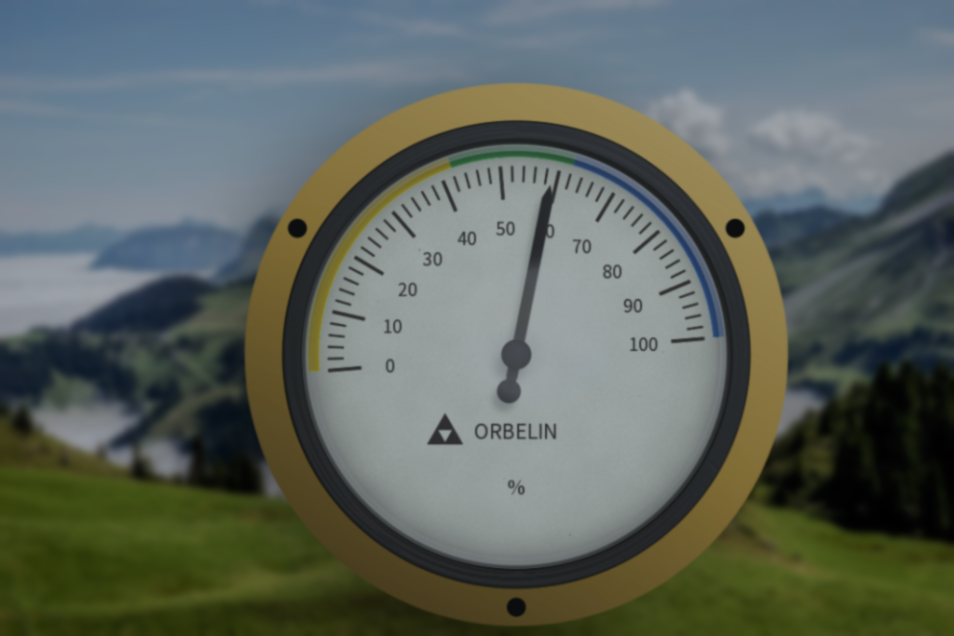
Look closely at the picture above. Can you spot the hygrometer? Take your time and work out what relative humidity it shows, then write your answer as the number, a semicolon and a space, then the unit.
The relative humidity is 59; %
